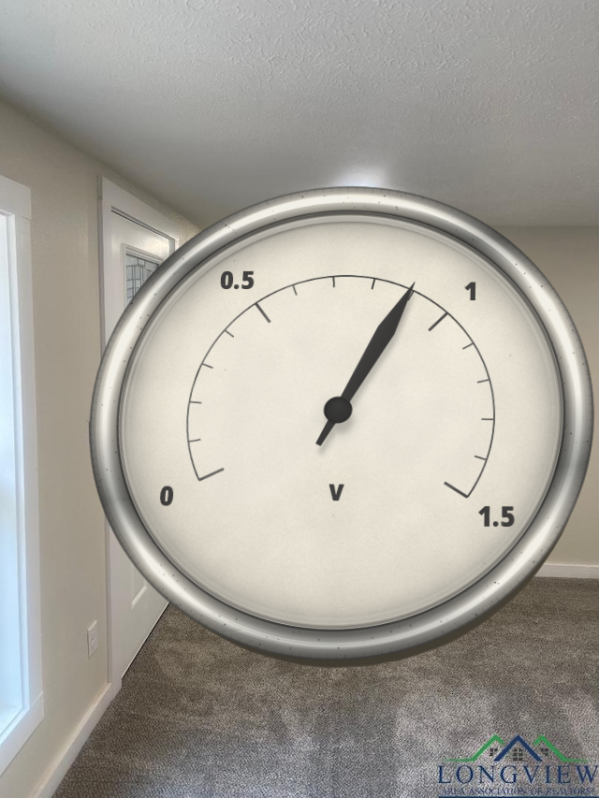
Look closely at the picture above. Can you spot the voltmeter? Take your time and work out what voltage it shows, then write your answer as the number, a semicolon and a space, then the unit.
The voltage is 0.9; V
